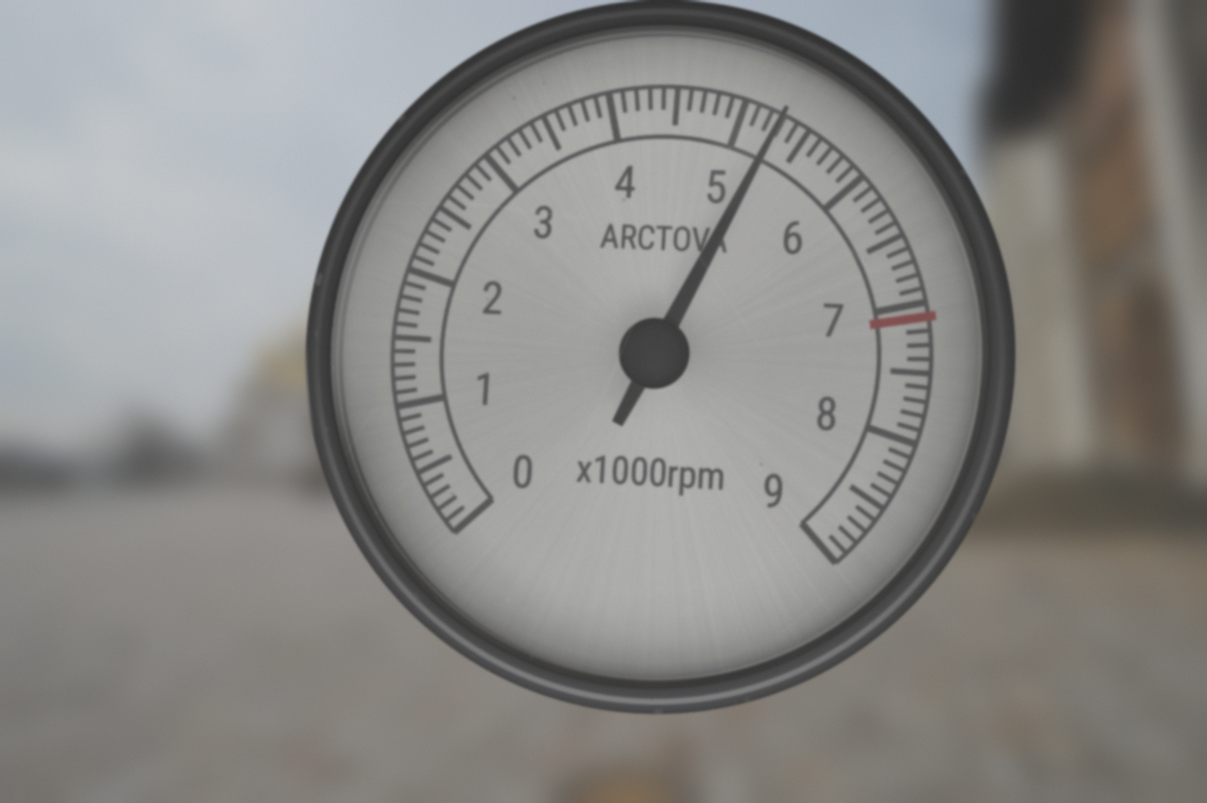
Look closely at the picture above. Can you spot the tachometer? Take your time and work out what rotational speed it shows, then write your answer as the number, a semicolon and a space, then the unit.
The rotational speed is 5300; rpm
